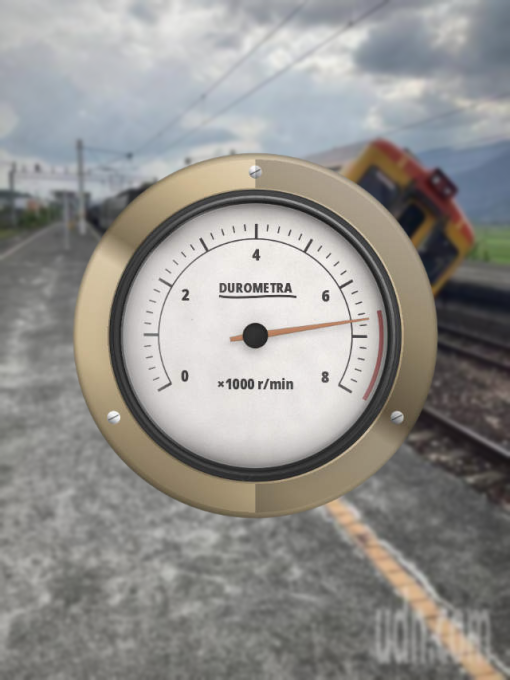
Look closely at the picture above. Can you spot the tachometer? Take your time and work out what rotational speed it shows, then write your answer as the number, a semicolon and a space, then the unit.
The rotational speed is 6700; rpm
